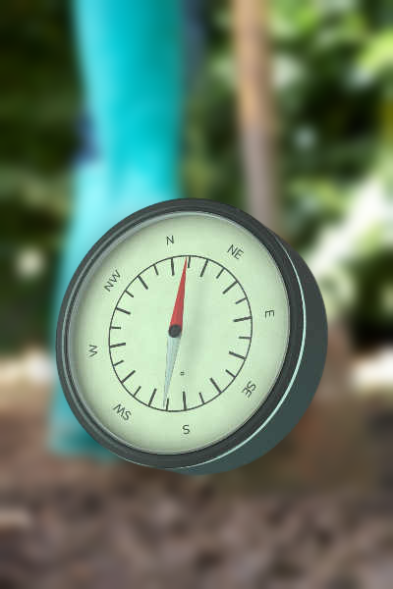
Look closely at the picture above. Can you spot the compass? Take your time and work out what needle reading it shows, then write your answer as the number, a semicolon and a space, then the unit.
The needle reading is 15; °
